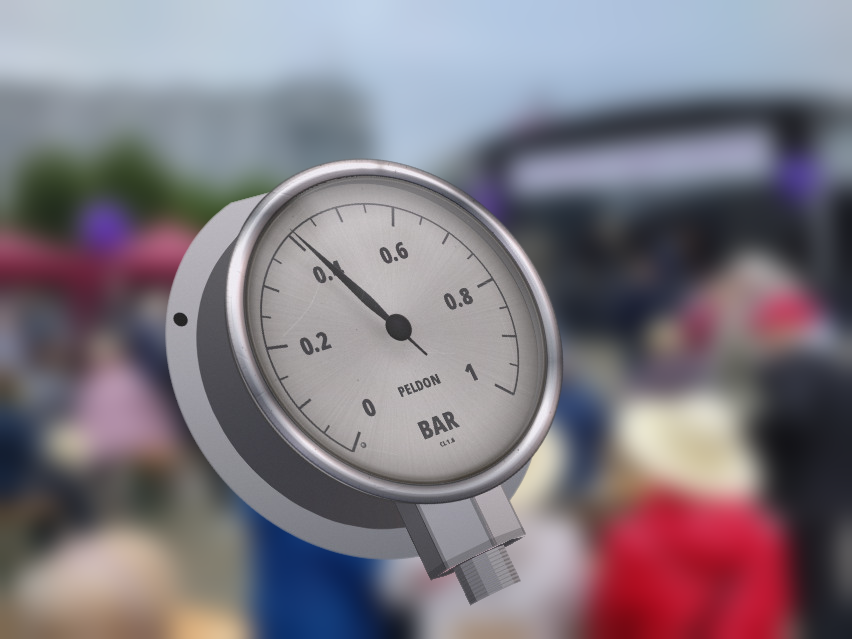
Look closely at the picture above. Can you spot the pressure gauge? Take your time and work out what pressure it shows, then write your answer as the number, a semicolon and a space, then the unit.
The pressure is 0.4; bar
